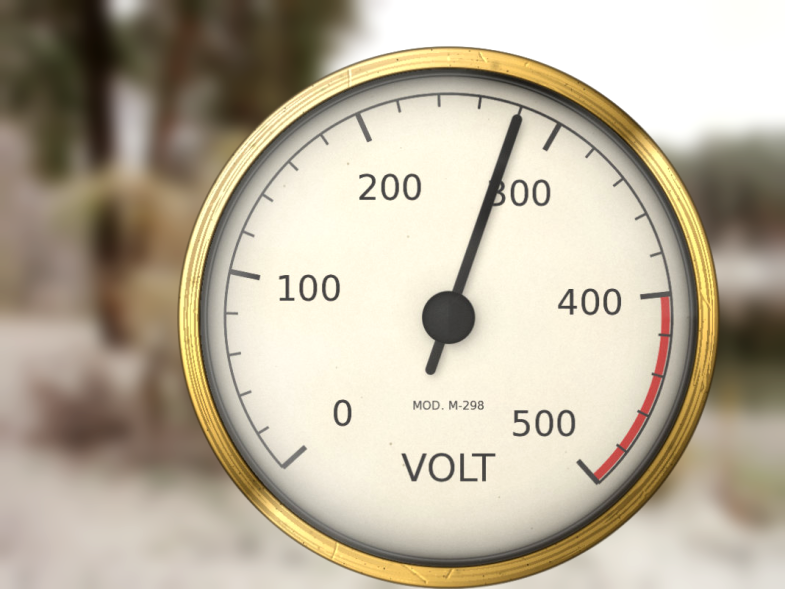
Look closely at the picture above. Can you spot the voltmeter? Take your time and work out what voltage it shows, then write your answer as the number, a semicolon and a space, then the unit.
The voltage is 280; V
